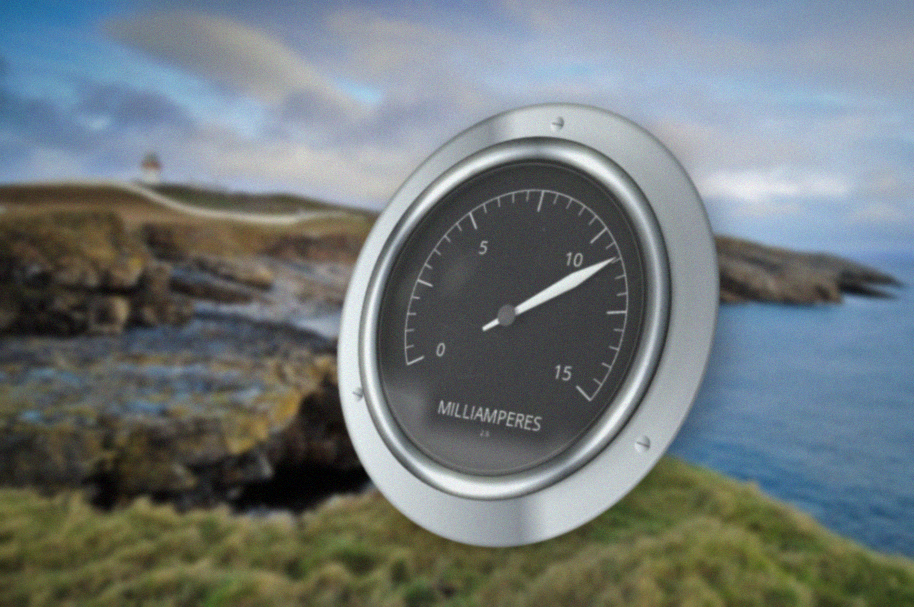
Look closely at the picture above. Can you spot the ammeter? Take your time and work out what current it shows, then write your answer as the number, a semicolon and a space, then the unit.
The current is 11; mA
